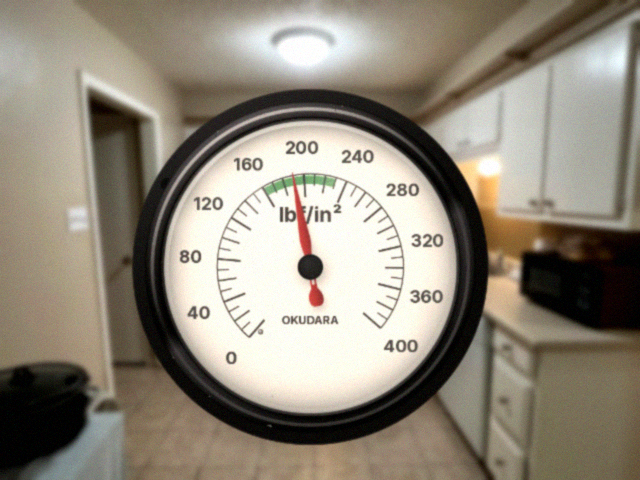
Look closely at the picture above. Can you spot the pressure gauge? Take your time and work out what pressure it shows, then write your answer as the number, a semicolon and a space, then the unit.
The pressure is 190; psi
